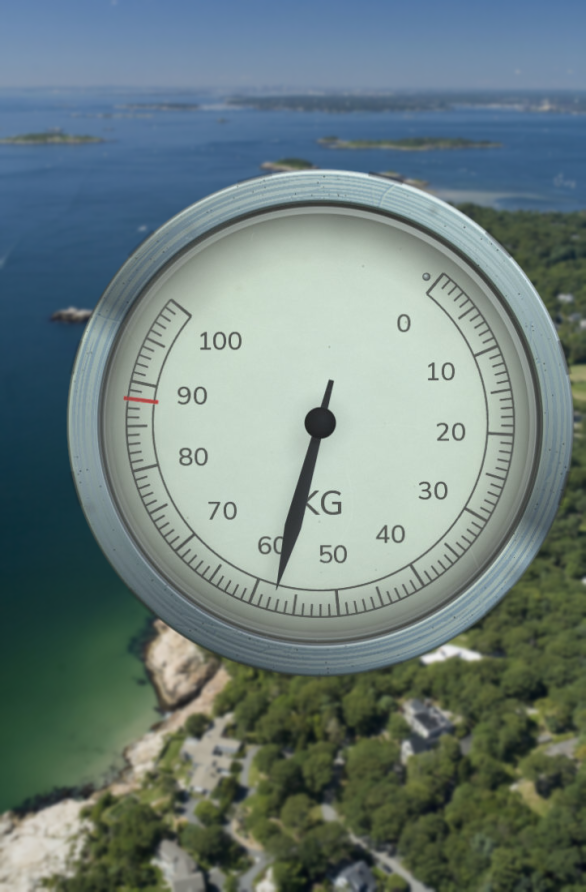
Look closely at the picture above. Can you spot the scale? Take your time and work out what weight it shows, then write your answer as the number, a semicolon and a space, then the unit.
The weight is 57.5; kg
